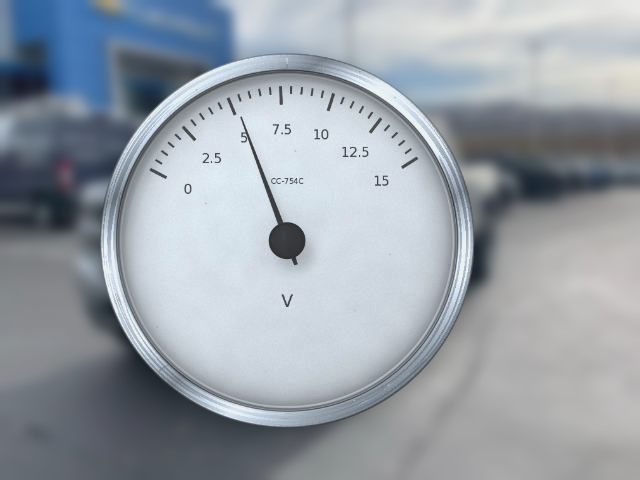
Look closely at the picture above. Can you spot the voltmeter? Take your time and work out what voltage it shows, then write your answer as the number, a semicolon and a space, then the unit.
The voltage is 5.25; V
